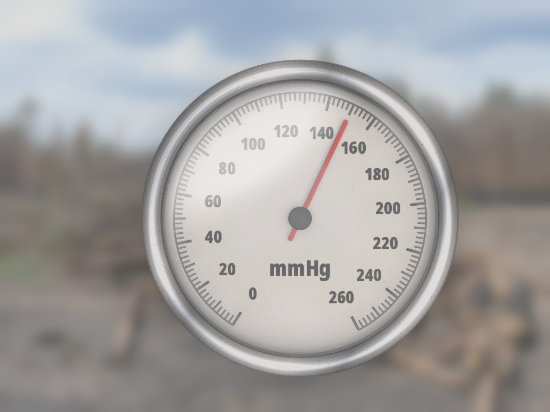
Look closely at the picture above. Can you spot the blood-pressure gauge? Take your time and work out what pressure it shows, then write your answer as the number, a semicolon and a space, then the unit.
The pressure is 150; mmHg
